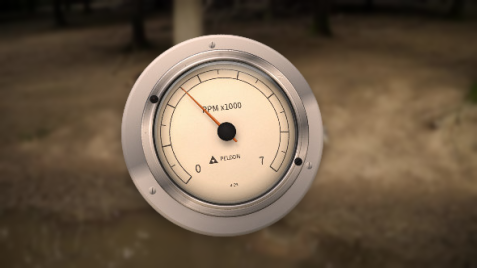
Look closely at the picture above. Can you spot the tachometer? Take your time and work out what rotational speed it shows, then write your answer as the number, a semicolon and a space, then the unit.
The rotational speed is 2500; rpm
